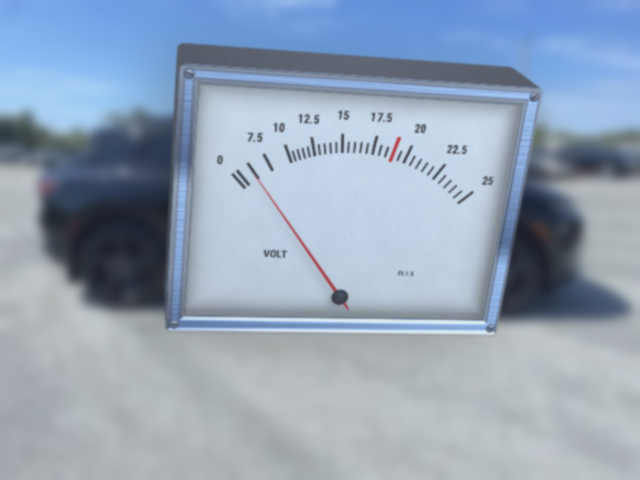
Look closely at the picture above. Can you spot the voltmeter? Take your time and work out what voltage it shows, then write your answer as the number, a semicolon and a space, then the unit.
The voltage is 5; V
